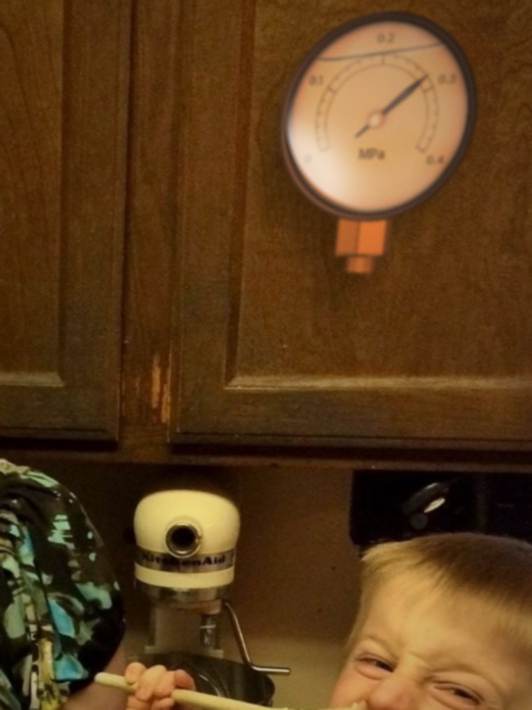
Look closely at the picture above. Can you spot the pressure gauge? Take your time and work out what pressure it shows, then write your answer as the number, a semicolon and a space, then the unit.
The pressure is 0.28; MPa
